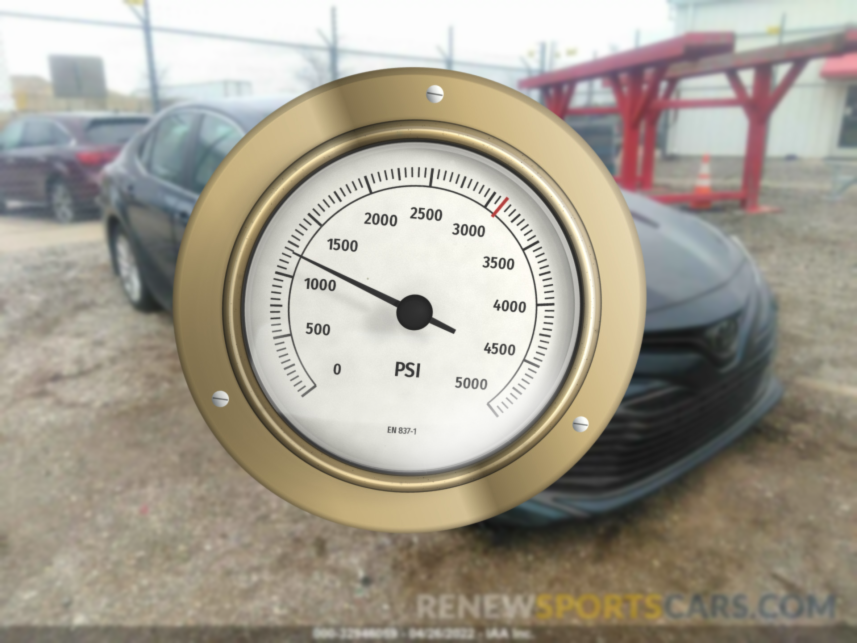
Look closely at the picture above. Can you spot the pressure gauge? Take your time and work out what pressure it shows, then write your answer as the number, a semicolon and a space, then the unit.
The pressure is 1200; psi
